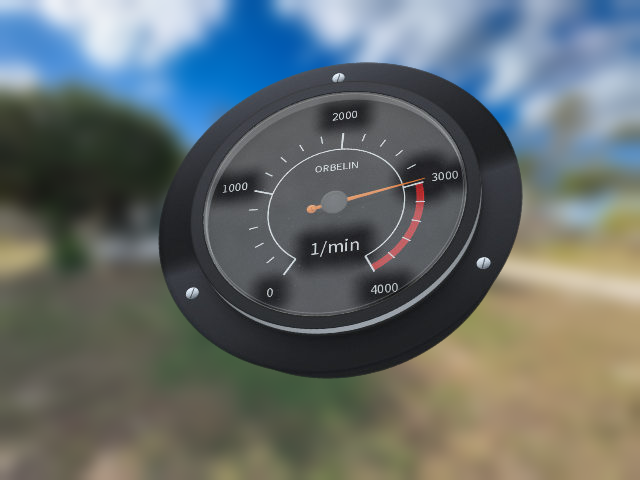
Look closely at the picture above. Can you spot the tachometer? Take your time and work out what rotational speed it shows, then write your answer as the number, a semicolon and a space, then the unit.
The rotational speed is 3000; rpm
